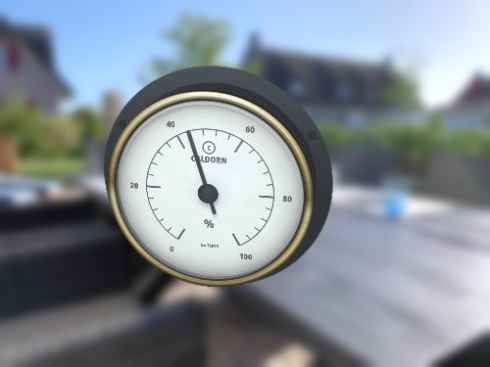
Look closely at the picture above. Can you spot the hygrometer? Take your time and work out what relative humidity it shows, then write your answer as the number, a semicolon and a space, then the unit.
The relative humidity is 44; %
